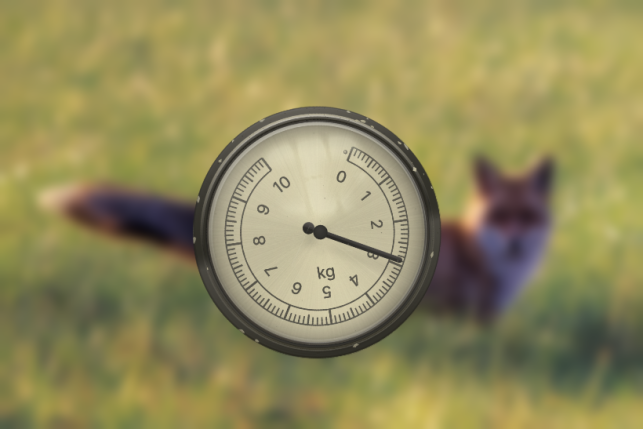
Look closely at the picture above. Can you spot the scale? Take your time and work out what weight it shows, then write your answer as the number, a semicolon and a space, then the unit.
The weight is 2.9; kg
